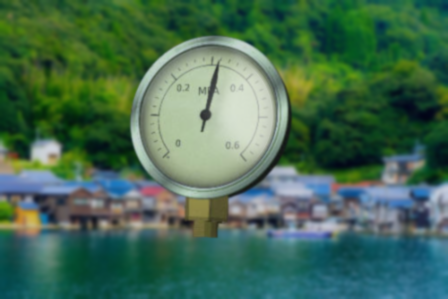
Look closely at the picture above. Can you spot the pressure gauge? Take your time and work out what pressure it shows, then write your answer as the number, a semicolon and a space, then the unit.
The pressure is 0.32; MPa
